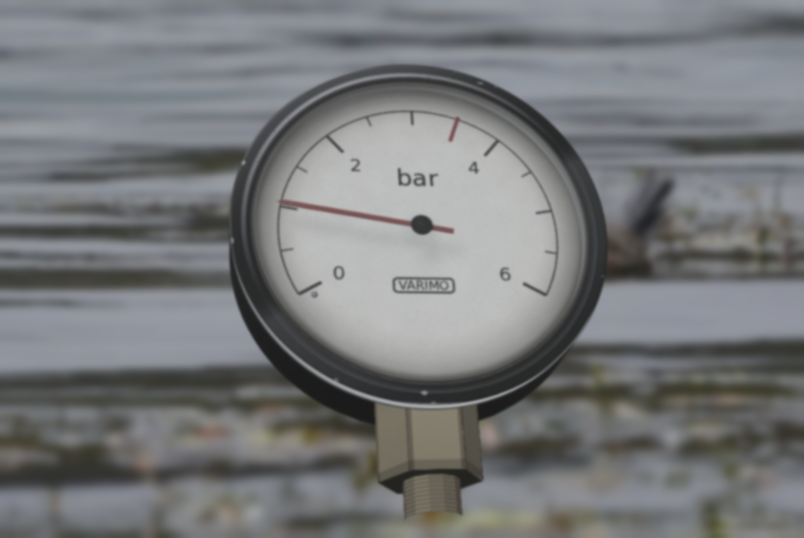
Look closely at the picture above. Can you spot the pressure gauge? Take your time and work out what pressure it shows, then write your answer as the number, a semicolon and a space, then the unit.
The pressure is 1; bar
